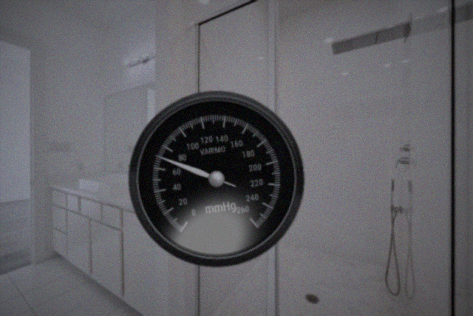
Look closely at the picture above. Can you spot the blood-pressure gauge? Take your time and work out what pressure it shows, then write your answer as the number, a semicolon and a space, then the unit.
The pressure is 70; mmHg
